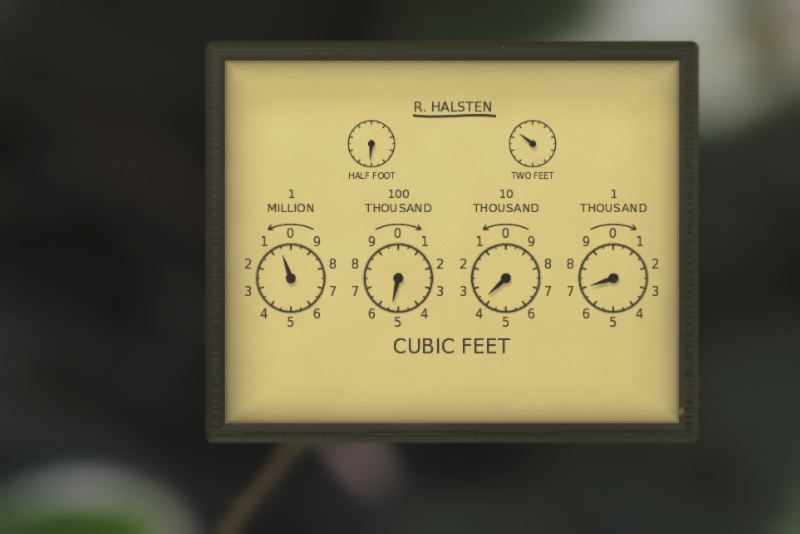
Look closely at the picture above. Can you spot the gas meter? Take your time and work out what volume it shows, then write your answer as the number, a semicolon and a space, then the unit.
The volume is 53700; ft³
